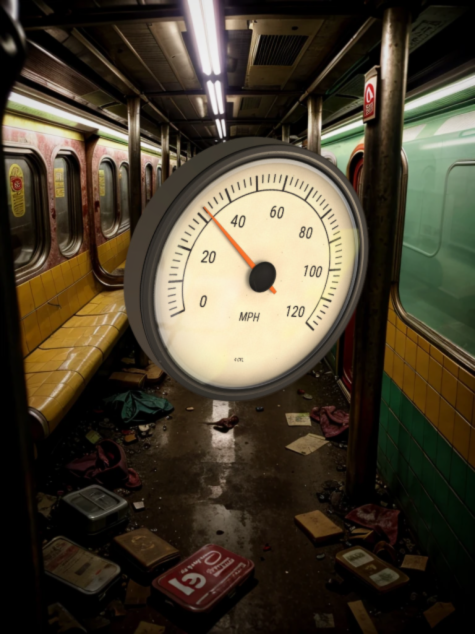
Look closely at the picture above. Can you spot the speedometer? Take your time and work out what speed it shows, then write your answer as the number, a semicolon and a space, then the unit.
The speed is 32; mph
